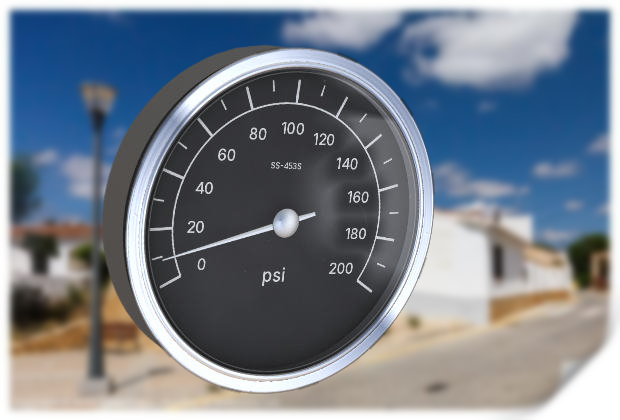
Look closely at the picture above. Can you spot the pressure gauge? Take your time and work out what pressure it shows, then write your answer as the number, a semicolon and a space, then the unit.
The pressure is 10; psi
